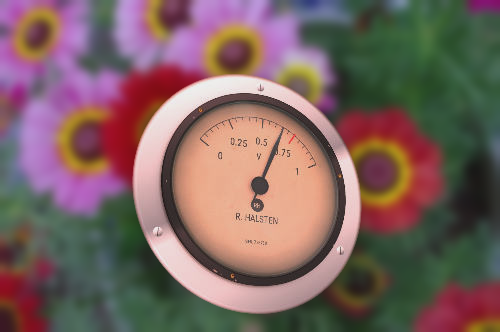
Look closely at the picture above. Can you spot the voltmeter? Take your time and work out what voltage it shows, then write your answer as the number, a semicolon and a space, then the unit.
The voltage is 0.65; V
